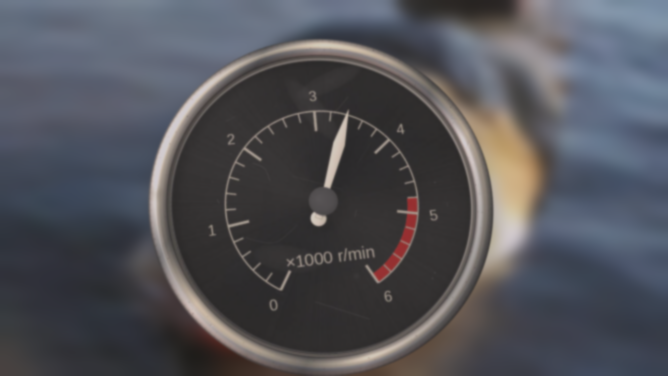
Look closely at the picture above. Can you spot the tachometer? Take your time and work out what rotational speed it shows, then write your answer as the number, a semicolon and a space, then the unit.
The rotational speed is 3400; rpm
